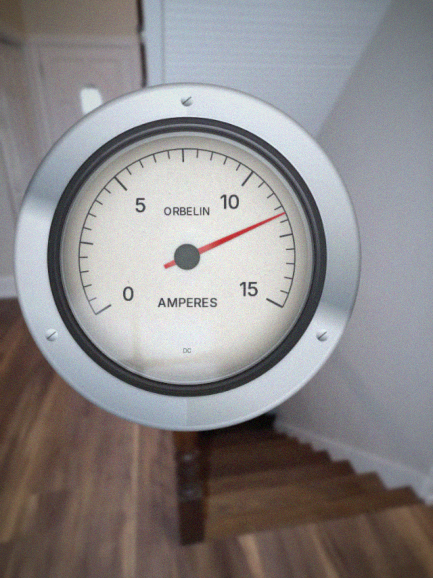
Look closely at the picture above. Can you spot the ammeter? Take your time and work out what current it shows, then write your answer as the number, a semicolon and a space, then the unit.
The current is 11.75; A
